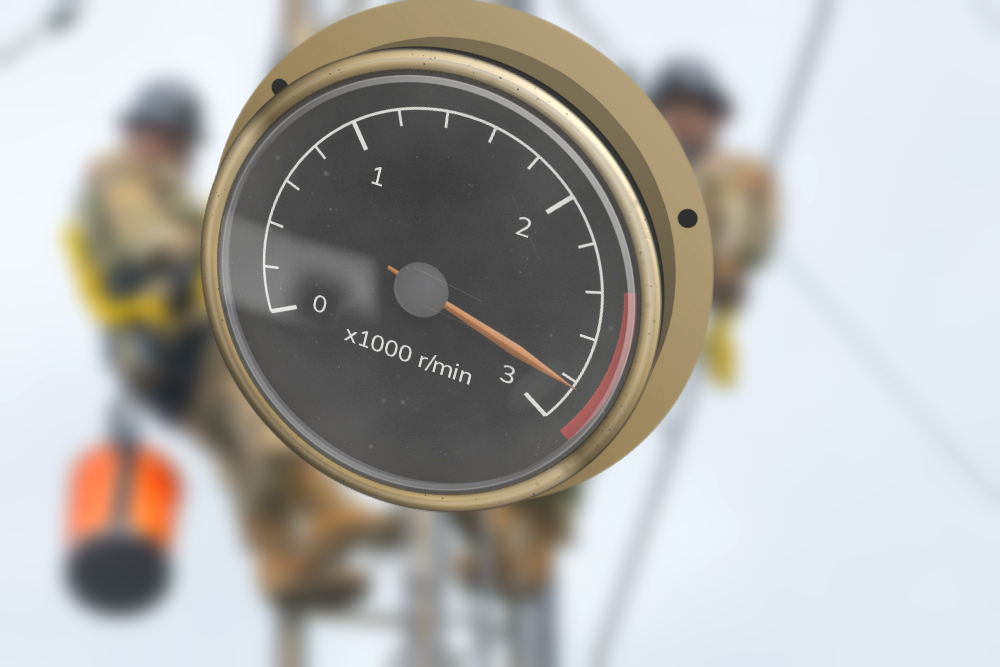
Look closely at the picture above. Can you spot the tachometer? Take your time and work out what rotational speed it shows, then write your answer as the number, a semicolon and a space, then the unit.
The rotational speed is 2800; rpm
